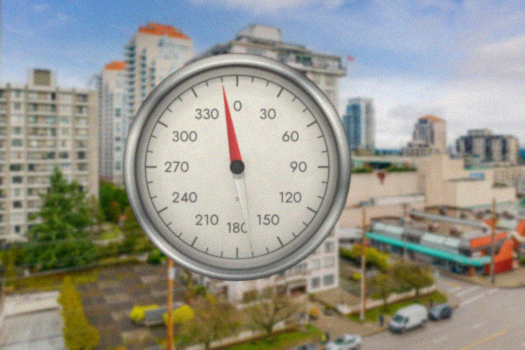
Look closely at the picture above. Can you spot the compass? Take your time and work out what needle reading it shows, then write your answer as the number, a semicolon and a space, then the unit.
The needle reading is 350; °
